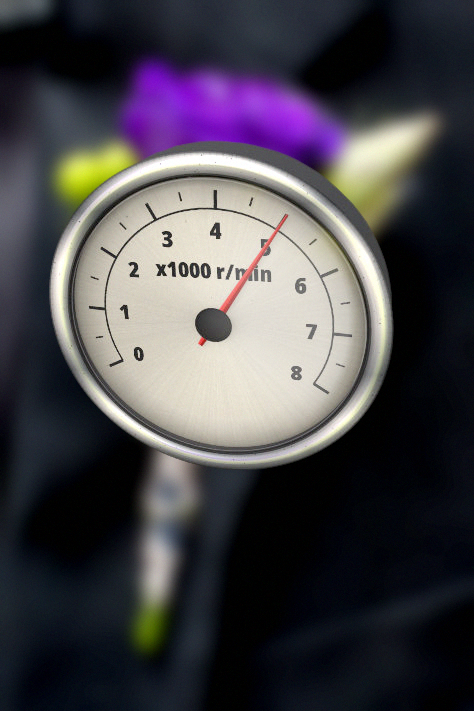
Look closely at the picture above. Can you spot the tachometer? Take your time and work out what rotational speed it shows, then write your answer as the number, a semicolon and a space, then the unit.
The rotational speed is 5000; rpm
